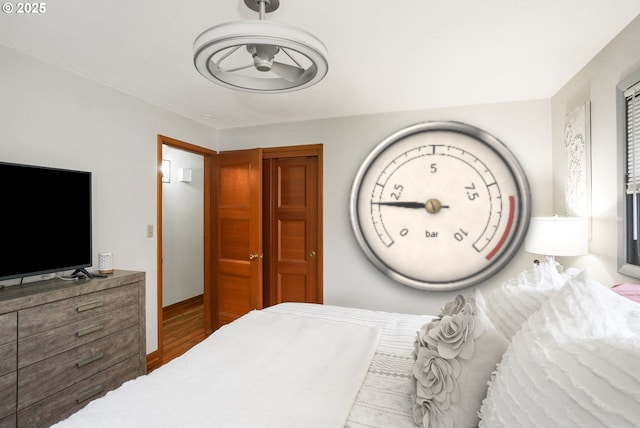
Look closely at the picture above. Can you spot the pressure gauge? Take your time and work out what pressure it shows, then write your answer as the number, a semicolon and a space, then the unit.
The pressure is 1.75; bar
